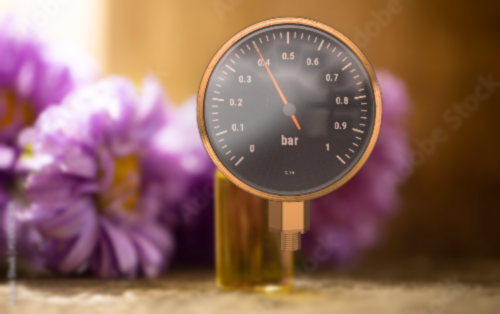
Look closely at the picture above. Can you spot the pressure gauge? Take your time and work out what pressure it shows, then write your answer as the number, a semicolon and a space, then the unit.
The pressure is 0.4; bar
